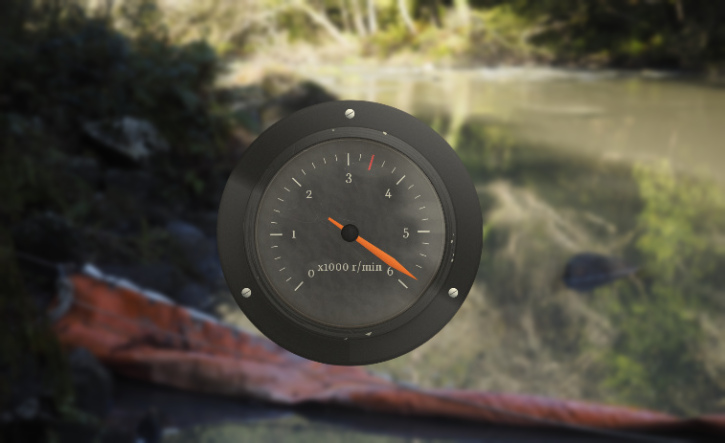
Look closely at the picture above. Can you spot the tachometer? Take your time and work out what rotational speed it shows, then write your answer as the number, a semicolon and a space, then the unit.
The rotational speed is 5800; rpm
